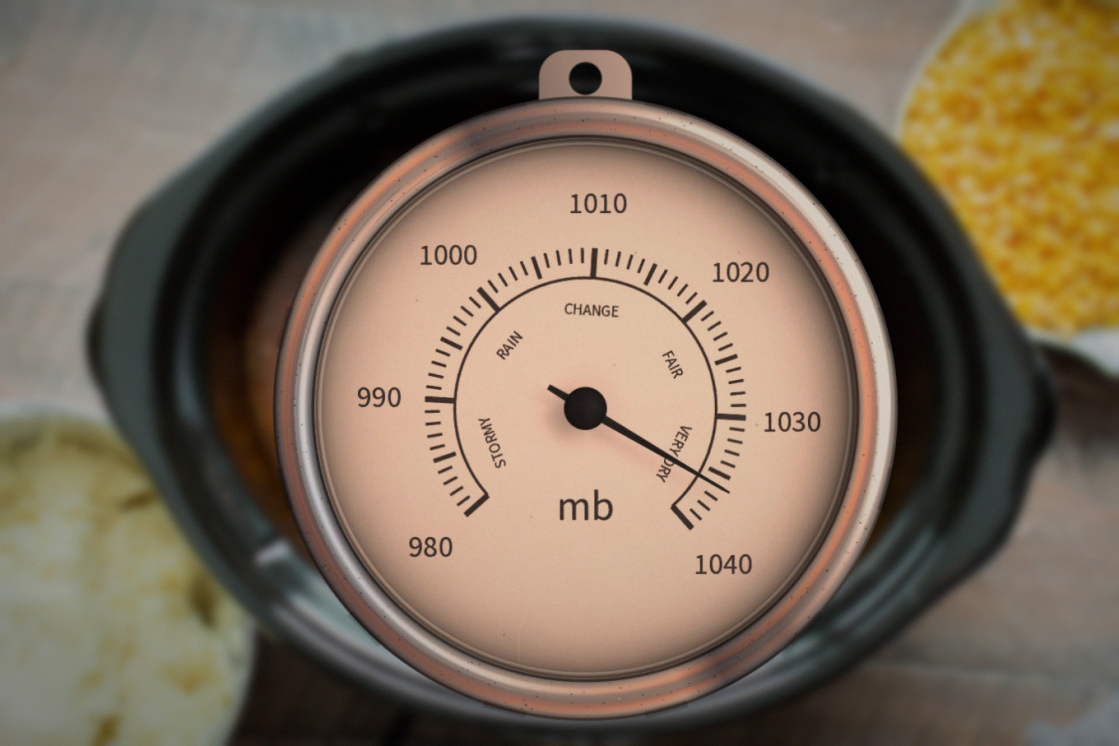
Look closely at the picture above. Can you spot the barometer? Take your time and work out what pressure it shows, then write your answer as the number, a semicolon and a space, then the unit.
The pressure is 1036; mbar
